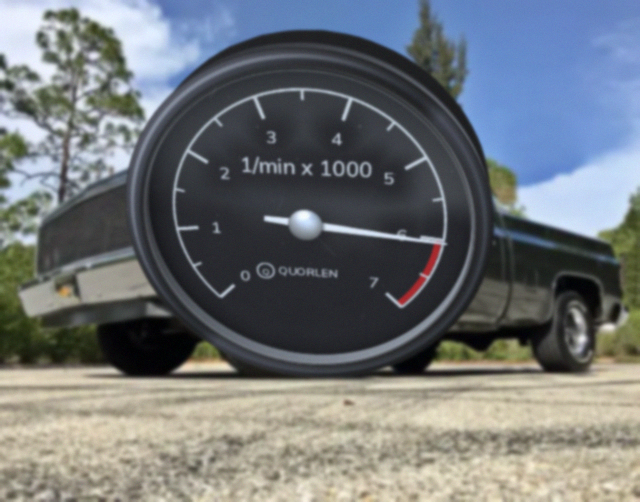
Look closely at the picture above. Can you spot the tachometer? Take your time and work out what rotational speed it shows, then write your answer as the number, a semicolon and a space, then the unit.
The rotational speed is 6000; rpm
